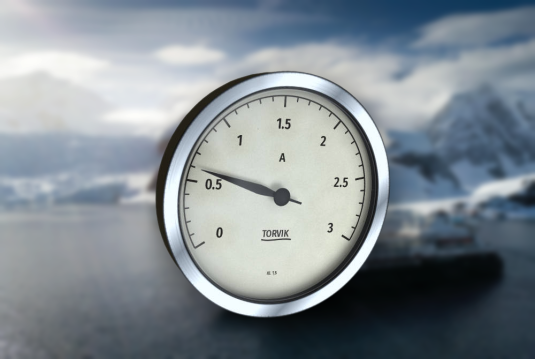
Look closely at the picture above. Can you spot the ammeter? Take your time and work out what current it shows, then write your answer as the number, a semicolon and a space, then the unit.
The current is 0.6; A
